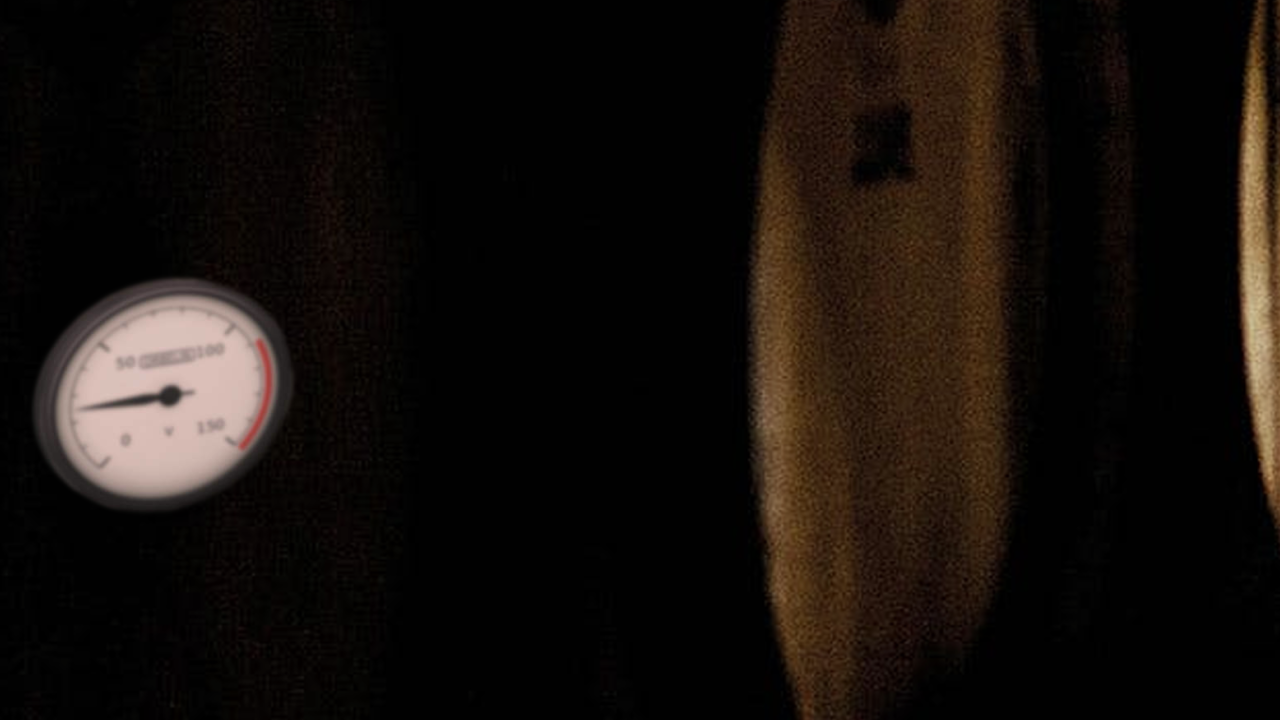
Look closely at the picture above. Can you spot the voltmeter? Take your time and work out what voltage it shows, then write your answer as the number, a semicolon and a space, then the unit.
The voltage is 25; V
